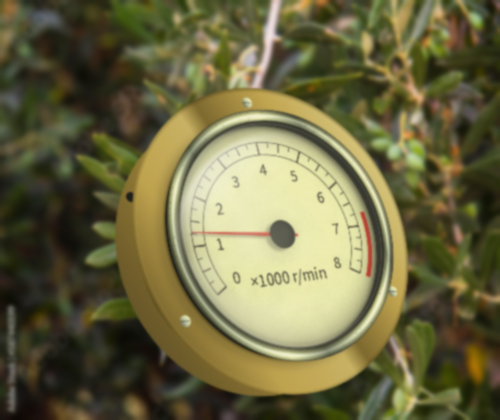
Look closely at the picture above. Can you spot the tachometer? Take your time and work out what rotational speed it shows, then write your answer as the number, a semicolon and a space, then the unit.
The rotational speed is 1250; rpm
